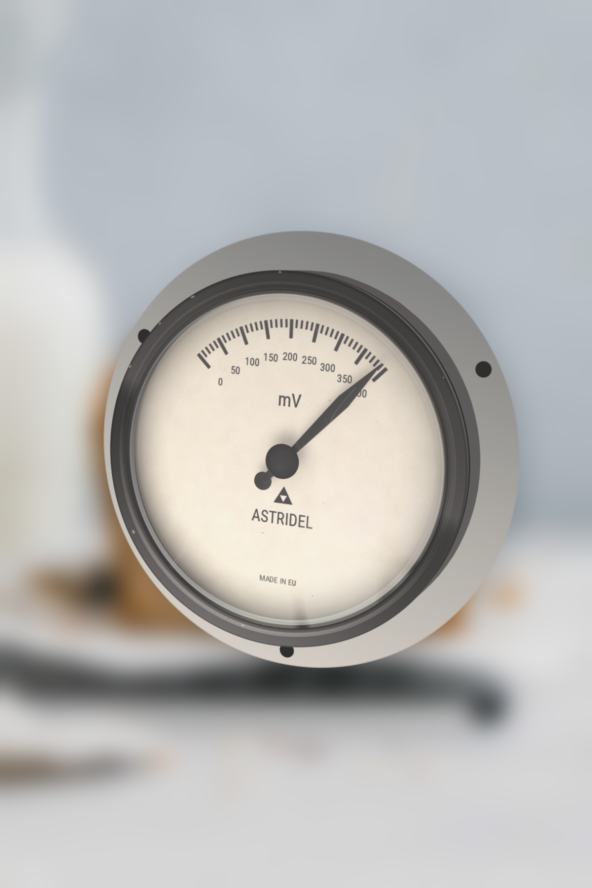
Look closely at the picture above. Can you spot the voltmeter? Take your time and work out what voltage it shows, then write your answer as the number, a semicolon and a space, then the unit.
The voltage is 390; mV
